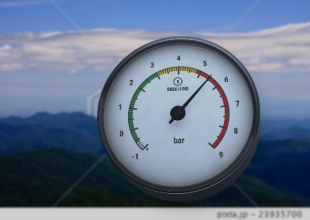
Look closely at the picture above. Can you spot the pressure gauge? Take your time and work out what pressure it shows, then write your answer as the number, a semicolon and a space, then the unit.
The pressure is 5.5; bar
